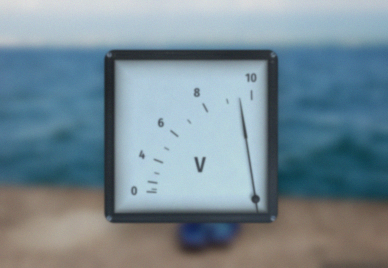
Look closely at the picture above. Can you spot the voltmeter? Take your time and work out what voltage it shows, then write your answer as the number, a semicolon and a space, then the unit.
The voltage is 9.5; V
